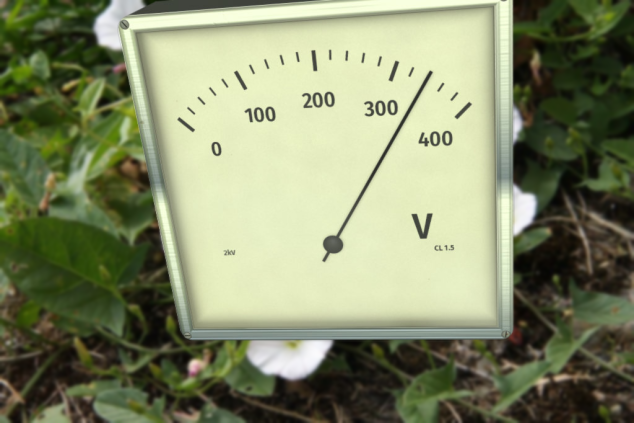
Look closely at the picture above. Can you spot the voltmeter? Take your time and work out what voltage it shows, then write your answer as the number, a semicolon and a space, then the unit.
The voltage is 340; V
